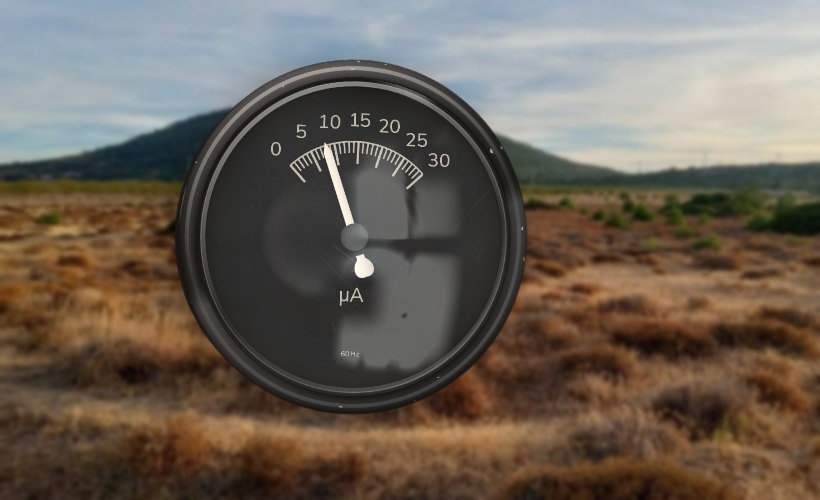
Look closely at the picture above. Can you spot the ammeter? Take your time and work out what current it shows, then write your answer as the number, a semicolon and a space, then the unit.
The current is 8; µA
